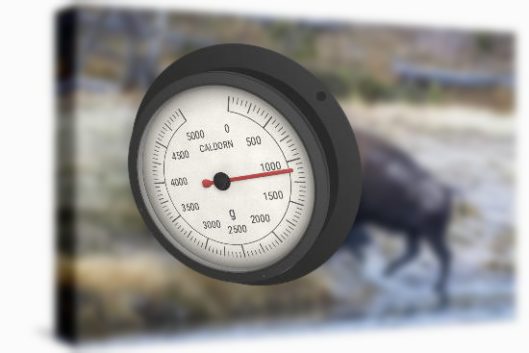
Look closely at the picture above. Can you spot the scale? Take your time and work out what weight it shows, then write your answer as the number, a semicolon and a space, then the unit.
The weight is 1100; g
